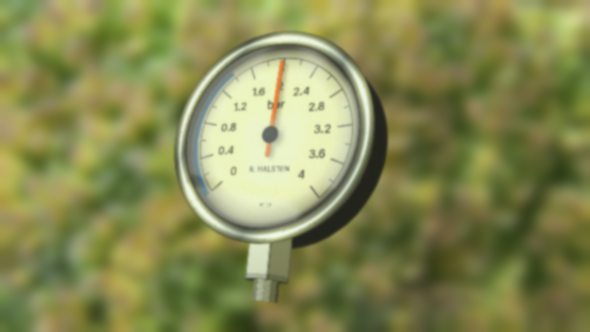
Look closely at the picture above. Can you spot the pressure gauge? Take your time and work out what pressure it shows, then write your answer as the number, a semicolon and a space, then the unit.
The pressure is 2; bar
